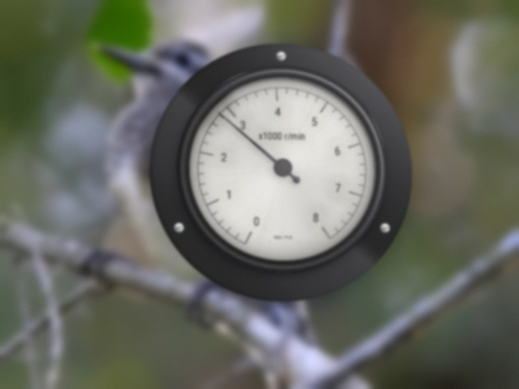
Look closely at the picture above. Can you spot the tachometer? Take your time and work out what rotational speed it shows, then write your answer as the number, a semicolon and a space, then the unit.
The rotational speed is 2800; rpm
